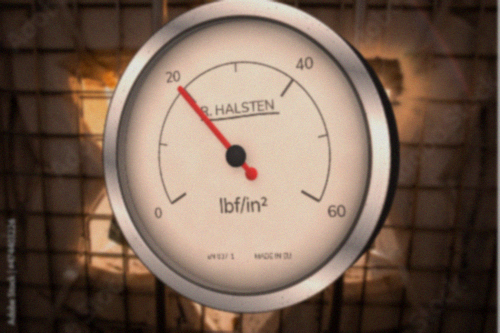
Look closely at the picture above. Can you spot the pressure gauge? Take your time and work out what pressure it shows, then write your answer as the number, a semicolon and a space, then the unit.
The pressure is 20; psi
